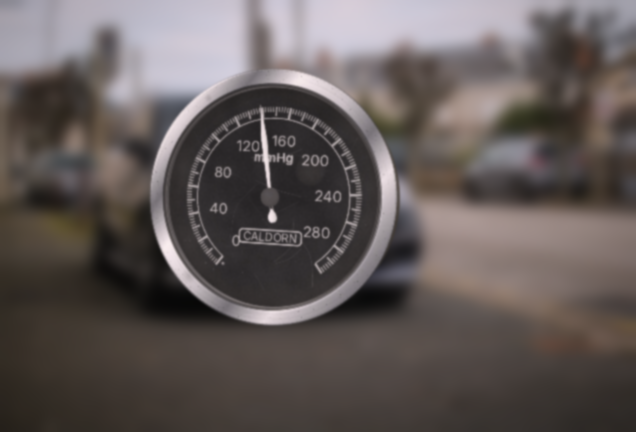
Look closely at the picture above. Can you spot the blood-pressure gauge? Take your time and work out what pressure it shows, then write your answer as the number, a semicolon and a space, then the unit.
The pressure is 140; mmHg
